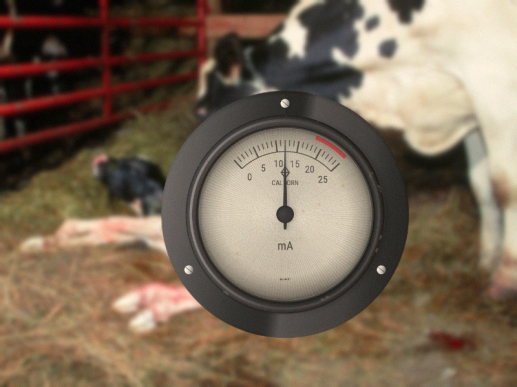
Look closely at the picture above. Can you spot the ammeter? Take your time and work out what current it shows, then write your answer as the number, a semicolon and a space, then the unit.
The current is 12; mA
